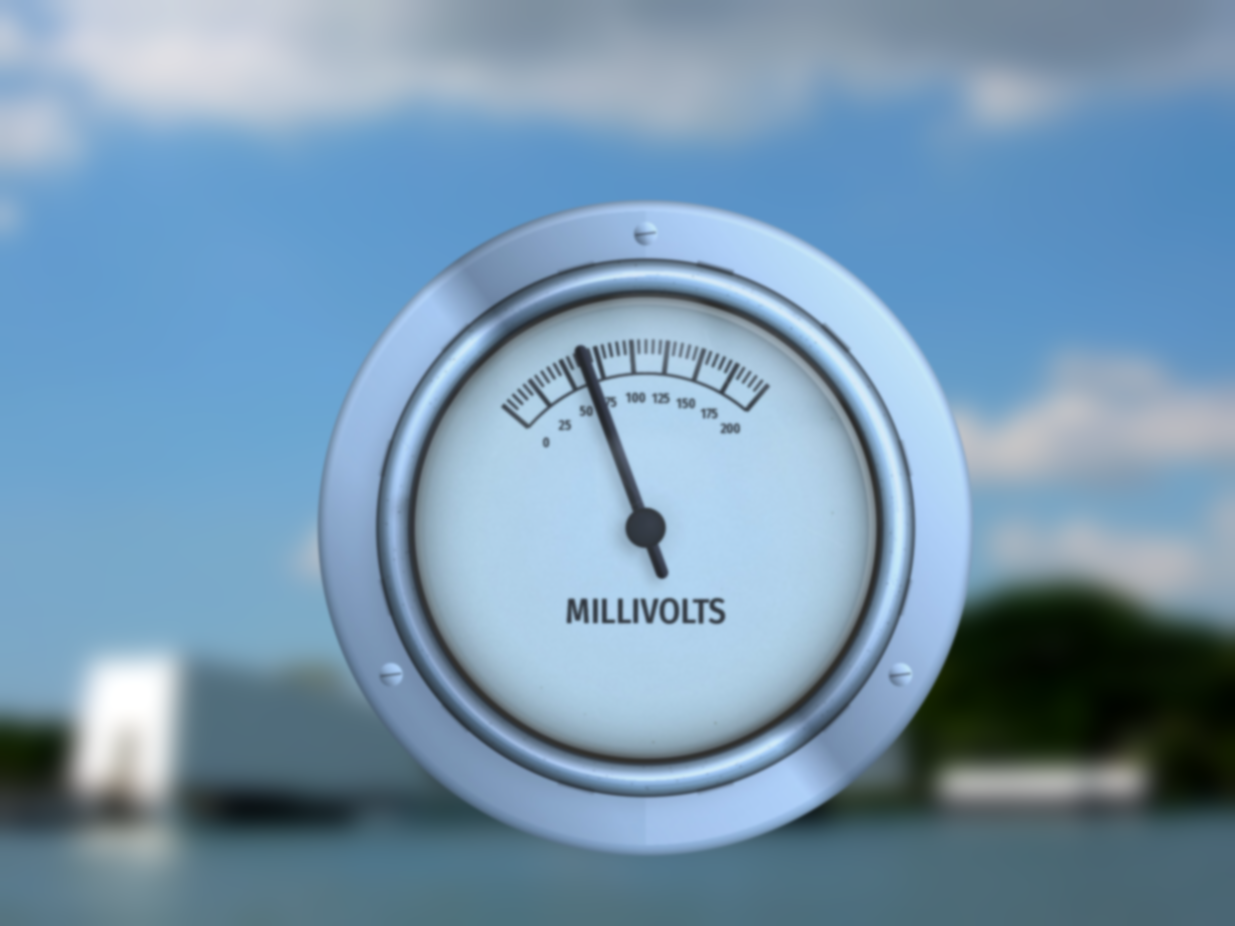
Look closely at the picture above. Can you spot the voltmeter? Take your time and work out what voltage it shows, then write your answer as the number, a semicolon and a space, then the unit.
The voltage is 65; mV
